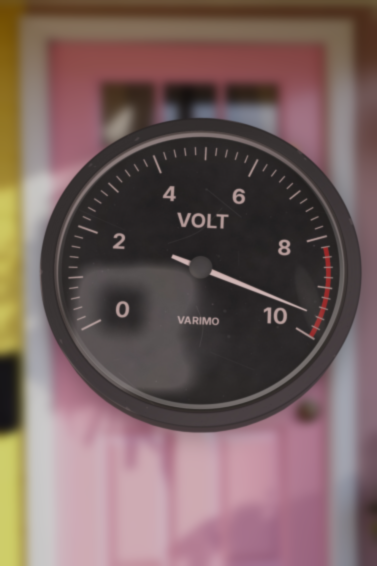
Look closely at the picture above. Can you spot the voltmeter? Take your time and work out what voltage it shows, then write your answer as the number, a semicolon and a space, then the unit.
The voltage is 9.6; V
